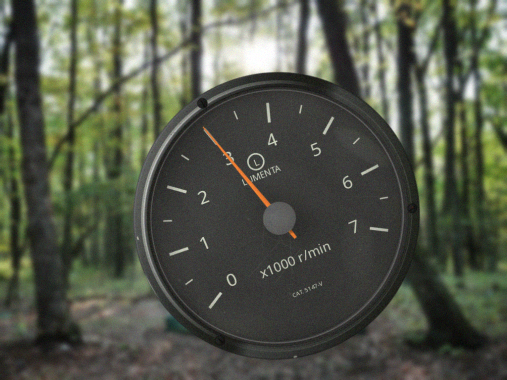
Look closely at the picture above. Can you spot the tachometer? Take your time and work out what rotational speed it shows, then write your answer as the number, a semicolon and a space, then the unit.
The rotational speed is 3000; rpm
